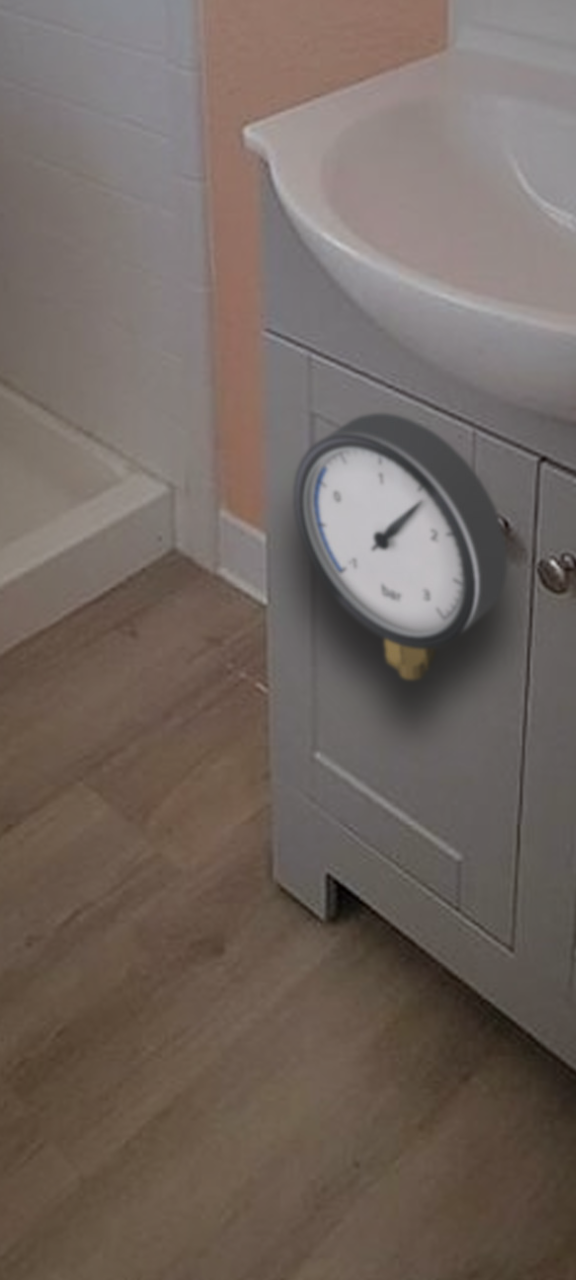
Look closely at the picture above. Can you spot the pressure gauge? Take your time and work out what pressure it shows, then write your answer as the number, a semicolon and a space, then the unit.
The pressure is 1.6; bar
